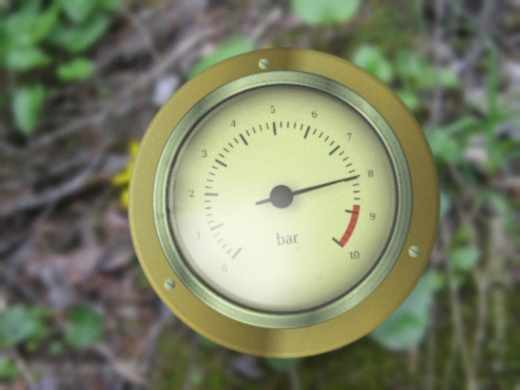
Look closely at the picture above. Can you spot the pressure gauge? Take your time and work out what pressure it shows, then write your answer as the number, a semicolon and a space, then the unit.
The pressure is 8; bar
